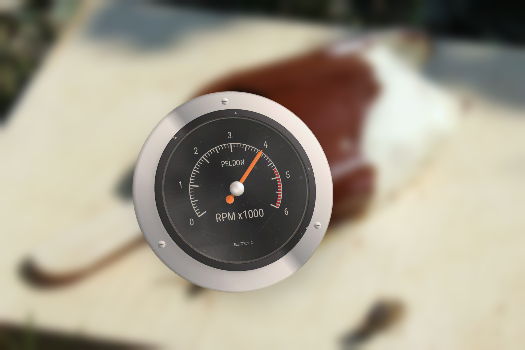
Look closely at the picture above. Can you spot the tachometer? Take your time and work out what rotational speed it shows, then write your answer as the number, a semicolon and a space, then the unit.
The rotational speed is 4000; rpm
